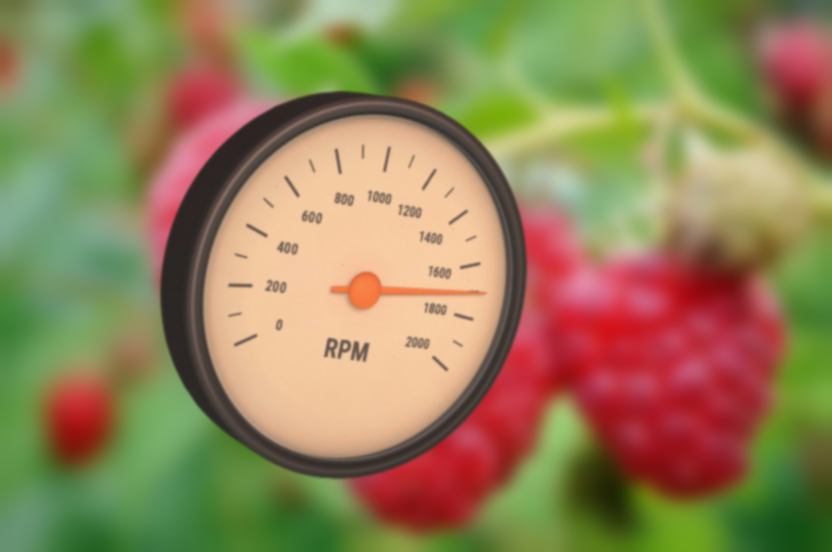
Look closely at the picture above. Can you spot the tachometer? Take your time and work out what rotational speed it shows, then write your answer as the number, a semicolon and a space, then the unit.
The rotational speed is 1700; rpm
